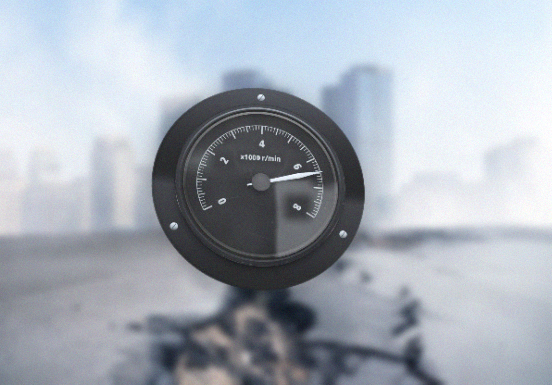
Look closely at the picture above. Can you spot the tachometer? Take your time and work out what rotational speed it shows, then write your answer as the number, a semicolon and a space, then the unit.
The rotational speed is 6500; rpm
